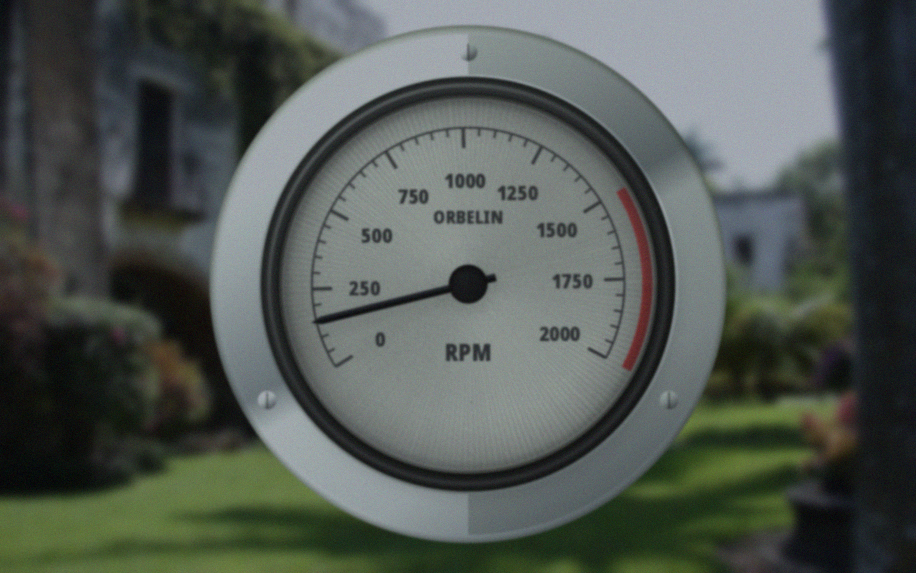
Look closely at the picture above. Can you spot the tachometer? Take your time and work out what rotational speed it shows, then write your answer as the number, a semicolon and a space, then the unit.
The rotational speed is 150; rpm
